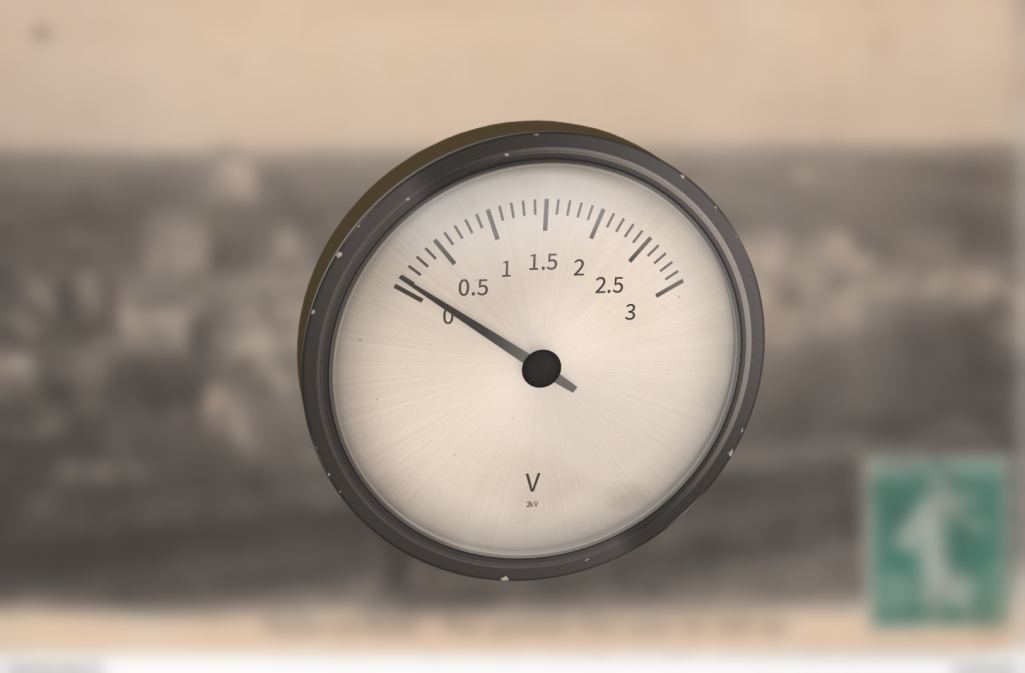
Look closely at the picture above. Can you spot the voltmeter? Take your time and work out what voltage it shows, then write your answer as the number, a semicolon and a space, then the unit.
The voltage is 0.1; V
